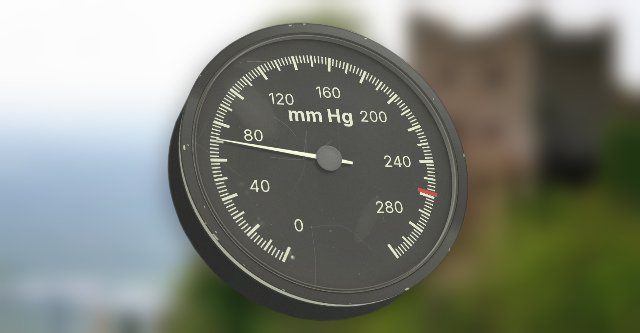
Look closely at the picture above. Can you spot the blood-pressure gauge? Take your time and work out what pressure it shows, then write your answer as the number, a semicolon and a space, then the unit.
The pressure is 70; mmHg
